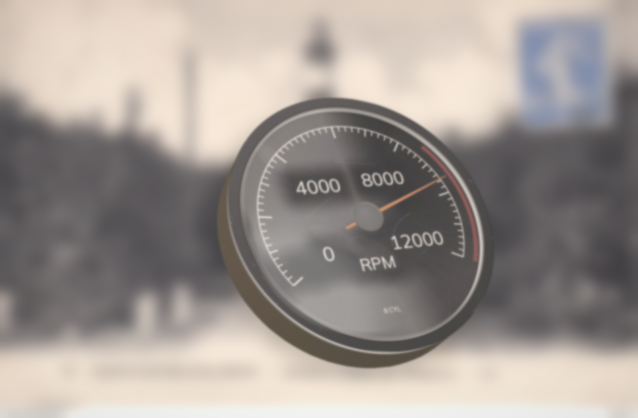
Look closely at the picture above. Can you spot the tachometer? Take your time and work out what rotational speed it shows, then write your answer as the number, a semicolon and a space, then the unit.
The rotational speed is 9600; rpm
